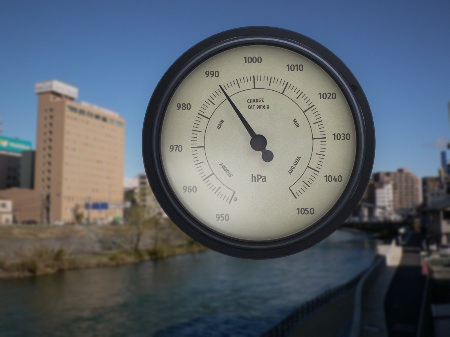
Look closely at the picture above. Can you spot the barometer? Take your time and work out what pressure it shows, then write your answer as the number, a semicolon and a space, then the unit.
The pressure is 990; hPa
